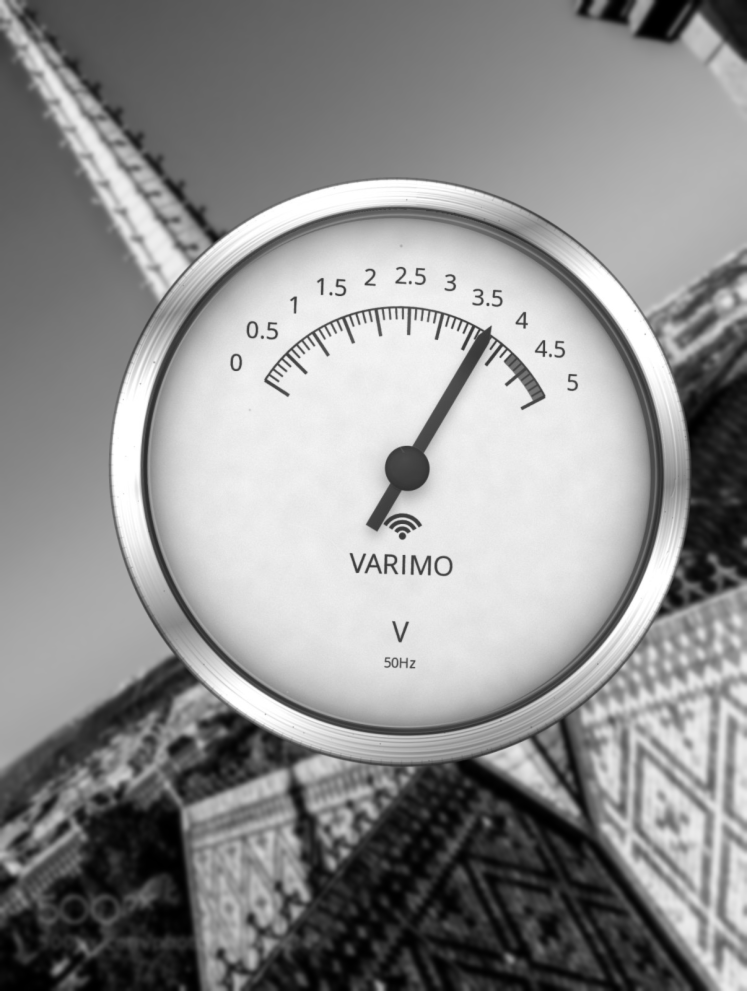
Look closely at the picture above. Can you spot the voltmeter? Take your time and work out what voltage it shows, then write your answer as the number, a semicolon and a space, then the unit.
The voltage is 3.7; V
